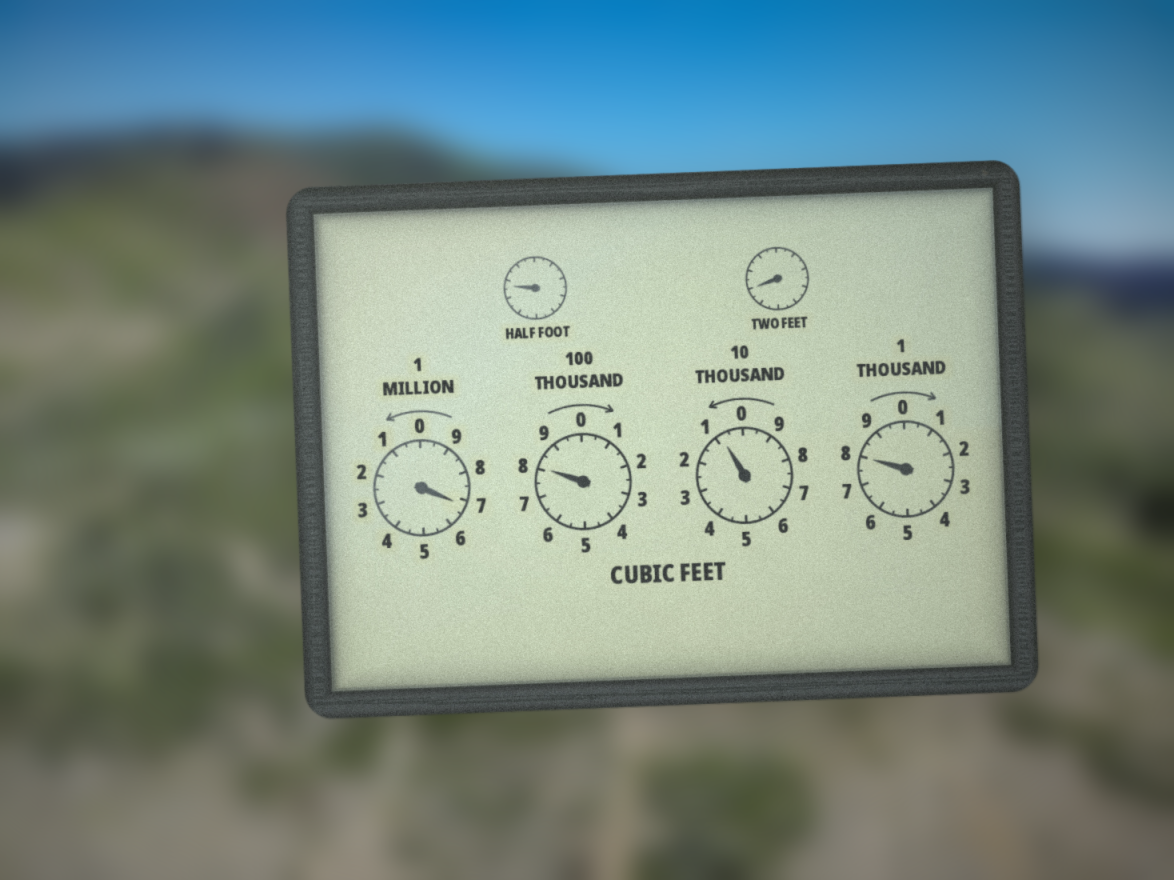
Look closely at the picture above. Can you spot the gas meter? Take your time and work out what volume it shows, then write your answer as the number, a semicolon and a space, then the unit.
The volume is 680800; ft³
